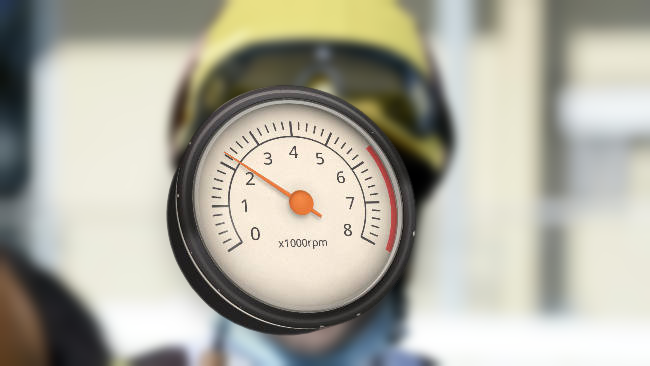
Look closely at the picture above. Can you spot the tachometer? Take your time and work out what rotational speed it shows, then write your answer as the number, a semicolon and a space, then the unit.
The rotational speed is 2200; rpm
